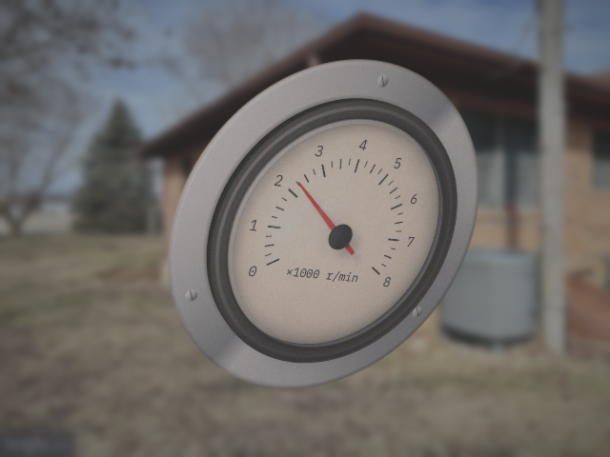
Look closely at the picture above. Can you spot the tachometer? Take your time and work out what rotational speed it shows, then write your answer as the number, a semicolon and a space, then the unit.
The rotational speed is 2250; rpm
